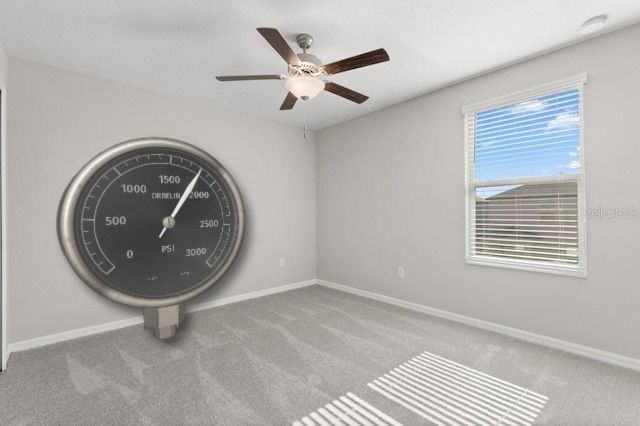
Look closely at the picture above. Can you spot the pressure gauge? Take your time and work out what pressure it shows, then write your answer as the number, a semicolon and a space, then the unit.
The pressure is 1800; psi
